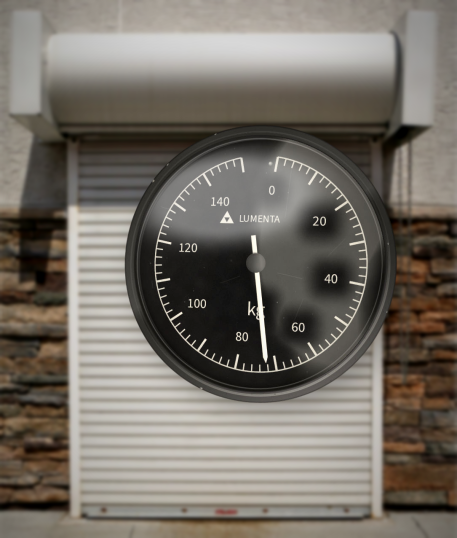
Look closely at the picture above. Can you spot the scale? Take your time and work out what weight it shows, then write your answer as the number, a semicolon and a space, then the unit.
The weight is 72; kg
